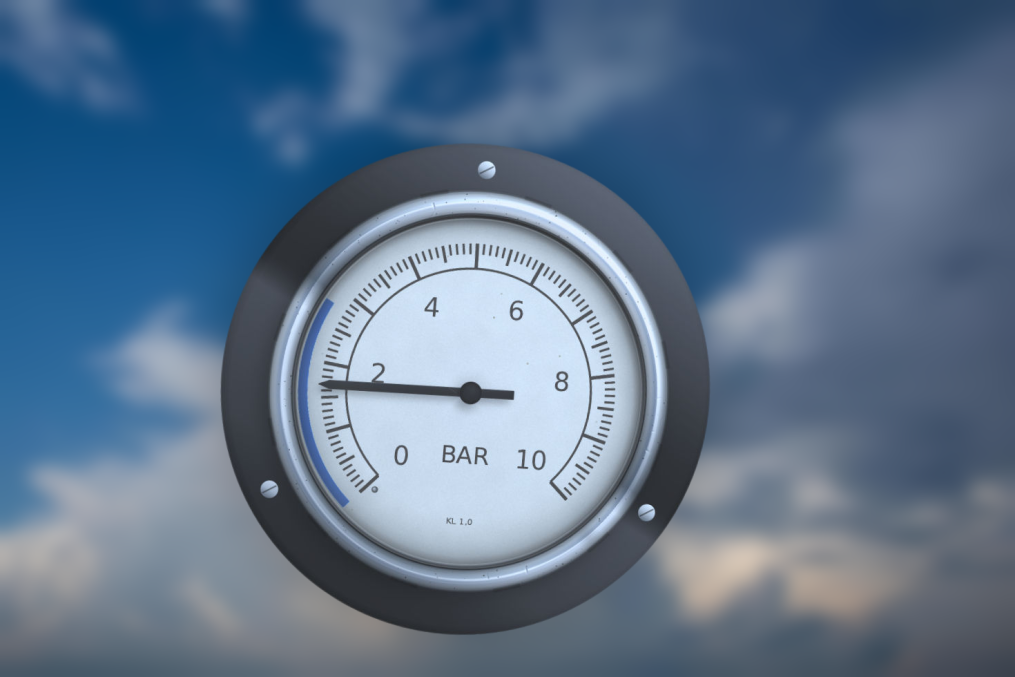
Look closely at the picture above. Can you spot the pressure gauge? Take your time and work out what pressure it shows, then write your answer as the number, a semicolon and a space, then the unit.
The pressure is 1.7; bar
